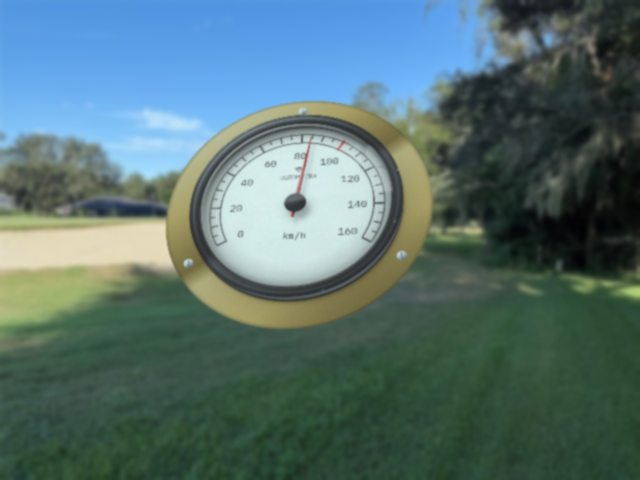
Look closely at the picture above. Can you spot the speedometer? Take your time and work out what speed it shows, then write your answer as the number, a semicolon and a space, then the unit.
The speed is 85; km/h
